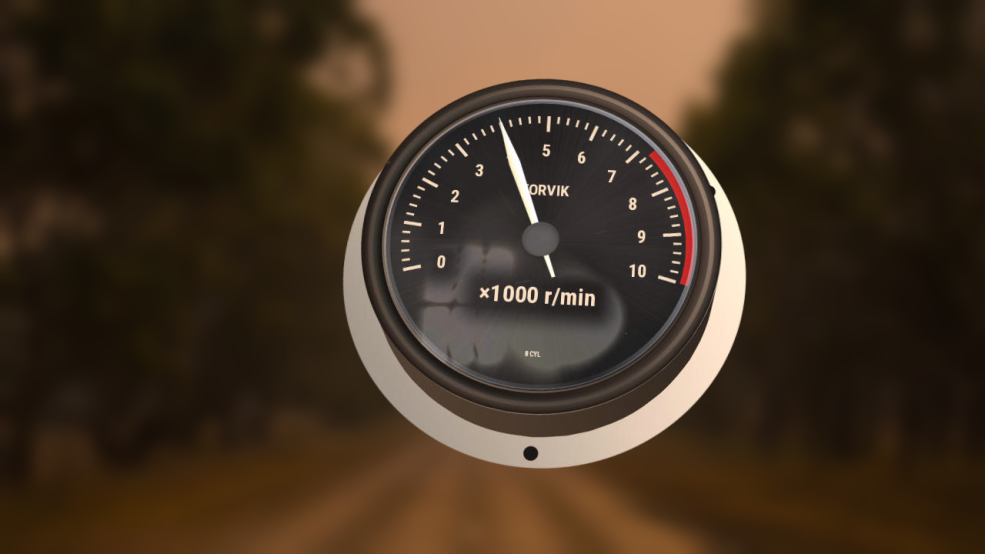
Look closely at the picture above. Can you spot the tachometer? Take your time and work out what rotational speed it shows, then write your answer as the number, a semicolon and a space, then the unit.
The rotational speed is 4000; rpm
